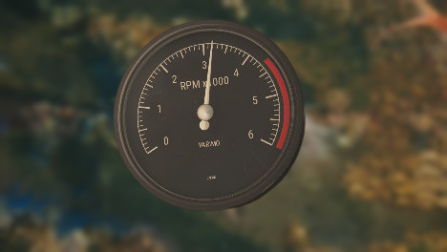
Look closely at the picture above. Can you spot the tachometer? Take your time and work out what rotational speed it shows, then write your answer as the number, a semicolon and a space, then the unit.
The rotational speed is 3200; rpm
